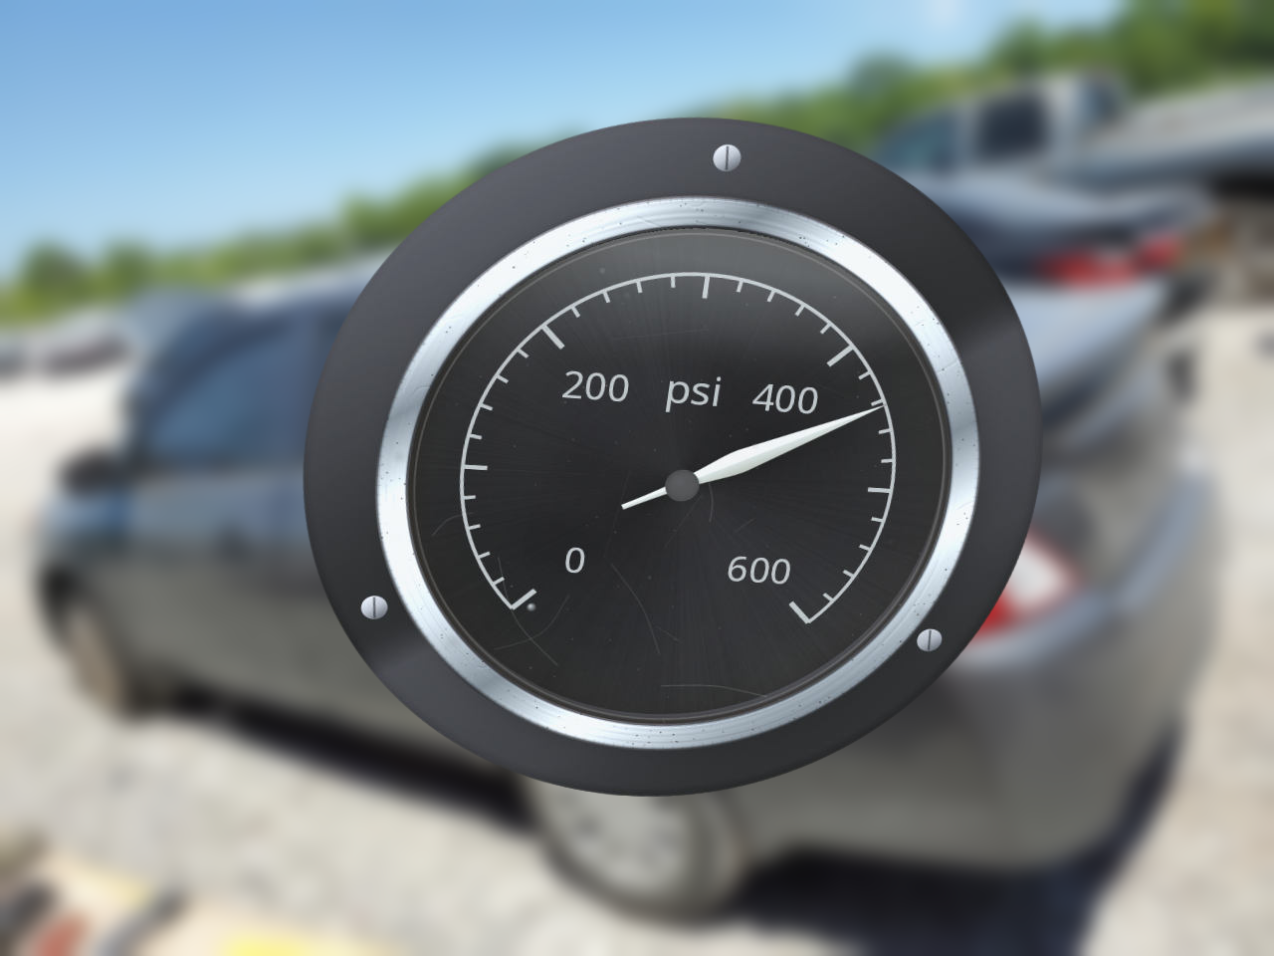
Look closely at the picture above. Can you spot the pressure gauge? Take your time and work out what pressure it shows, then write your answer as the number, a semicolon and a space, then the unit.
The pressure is 440; psi
